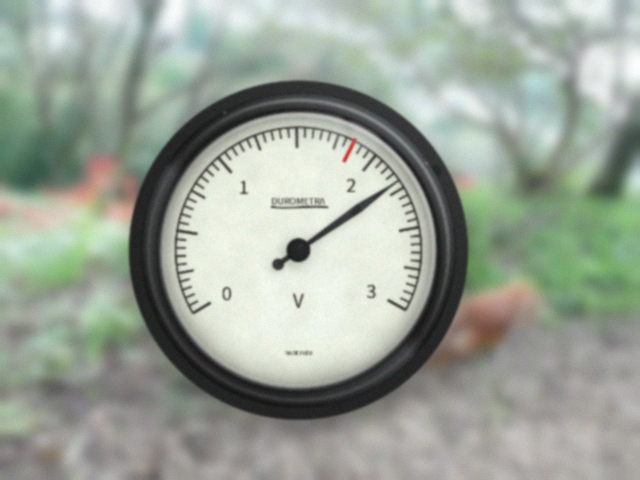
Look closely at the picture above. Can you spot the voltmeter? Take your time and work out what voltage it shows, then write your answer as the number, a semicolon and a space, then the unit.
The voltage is 2.2; V
